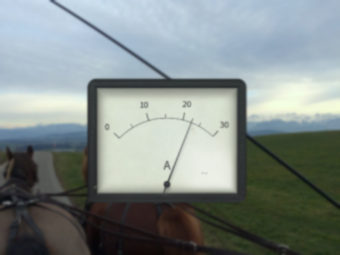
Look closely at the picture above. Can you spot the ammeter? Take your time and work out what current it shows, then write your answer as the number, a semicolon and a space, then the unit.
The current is 22.5; A
